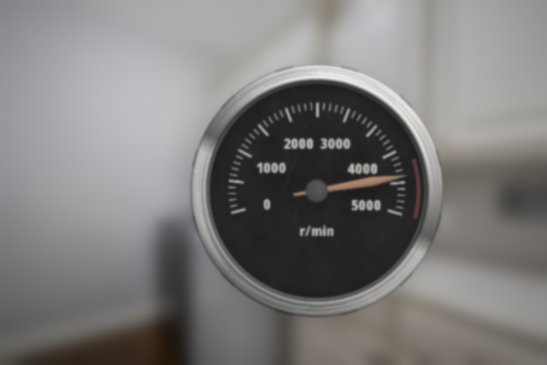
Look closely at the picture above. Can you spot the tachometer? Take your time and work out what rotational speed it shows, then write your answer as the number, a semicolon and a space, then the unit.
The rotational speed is 4400; rpm
